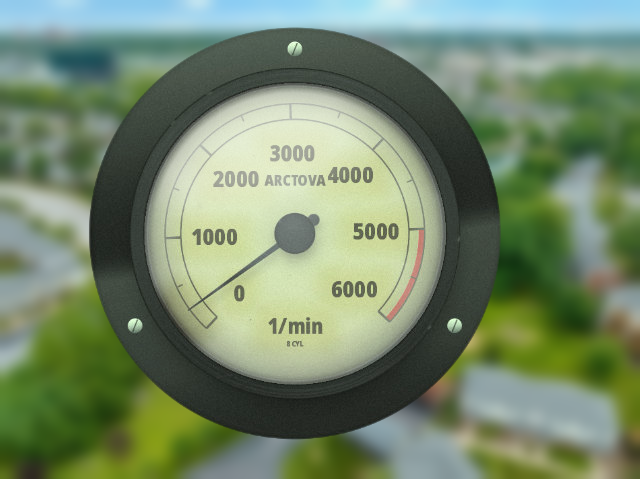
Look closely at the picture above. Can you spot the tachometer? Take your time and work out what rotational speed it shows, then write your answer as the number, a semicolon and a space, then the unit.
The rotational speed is 250; rpm
